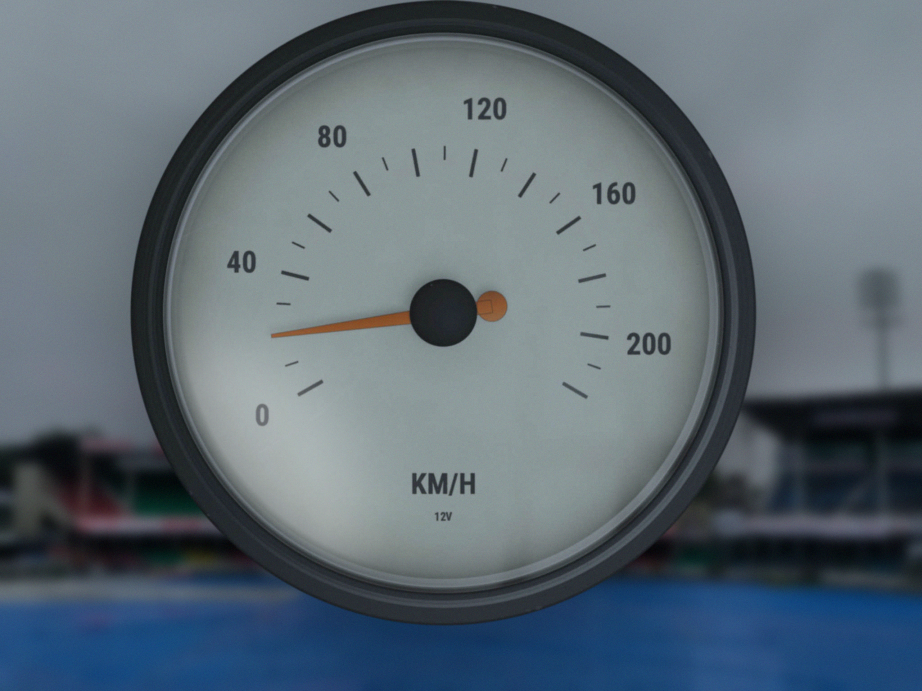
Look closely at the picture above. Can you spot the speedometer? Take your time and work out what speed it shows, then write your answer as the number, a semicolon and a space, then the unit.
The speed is 20; km/h
